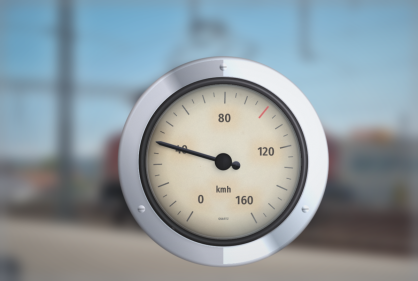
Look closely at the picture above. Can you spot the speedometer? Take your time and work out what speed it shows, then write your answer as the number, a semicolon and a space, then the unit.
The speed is 40; km/h
